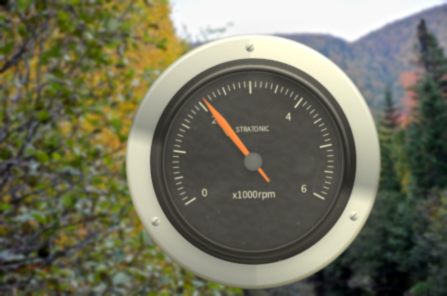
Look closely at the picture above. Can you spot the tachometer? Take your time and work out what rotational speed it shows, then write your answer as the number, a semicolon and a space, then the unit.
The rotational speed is 2100; rpm
